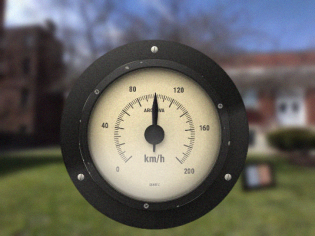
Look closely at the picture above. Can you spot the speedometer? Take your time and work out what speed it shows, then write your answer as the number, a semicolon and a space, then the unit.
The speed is 100; km/h
